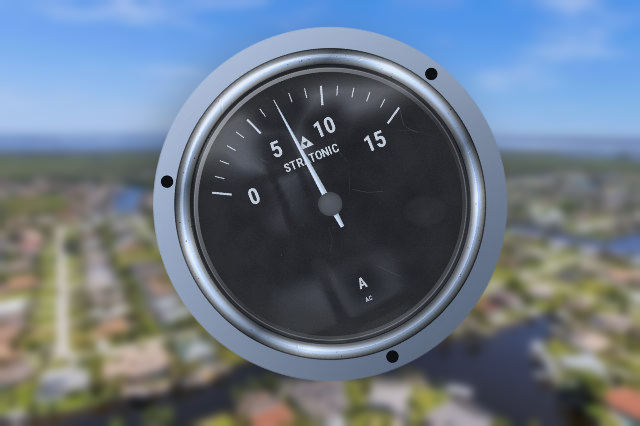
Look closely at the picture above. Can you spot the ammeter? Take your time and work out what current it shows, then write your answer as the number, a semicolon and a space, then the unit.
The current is 7; A
